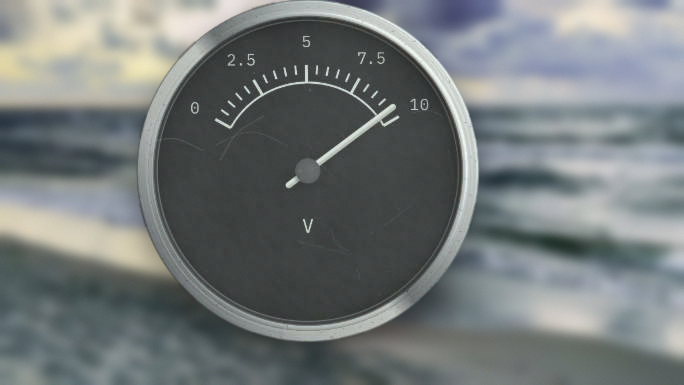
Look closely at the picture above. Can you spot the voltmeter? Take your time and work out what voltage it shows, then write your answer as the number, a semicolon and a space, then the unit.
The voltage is 9.5; V
